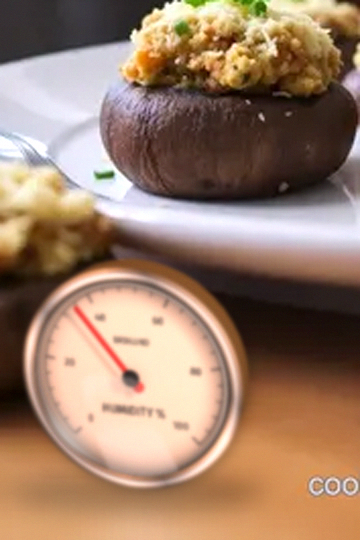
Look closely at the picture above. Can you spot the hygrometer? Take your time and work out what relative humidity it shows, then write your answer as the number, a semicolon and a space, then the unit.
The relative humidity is 36; %
